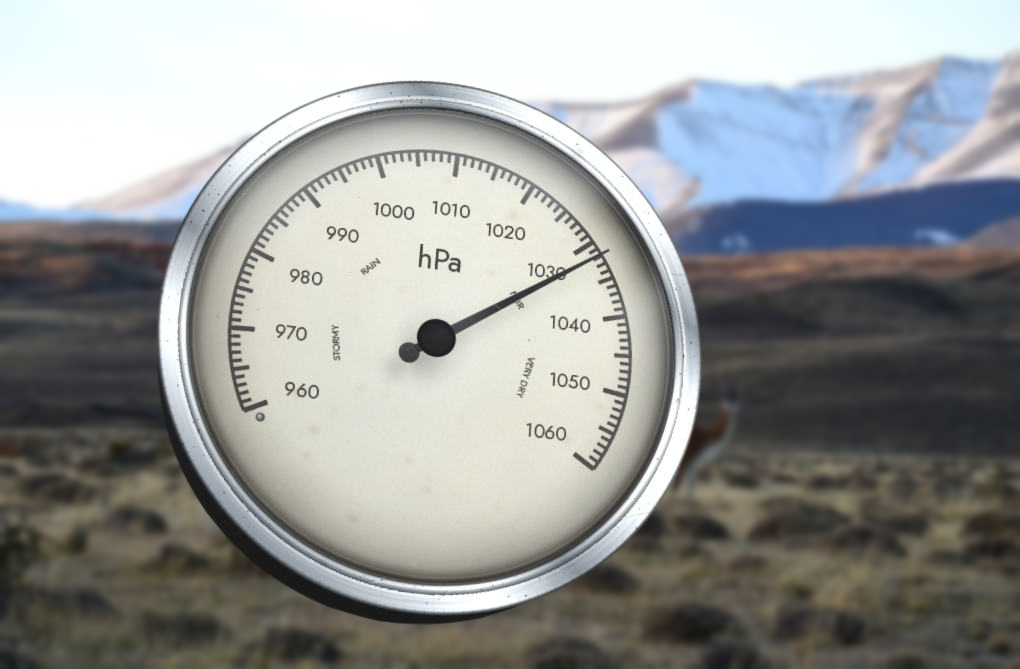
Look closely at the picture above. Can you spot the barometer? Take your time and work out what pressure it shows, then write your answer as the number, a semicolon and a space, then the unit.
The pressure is 1032; hPa
